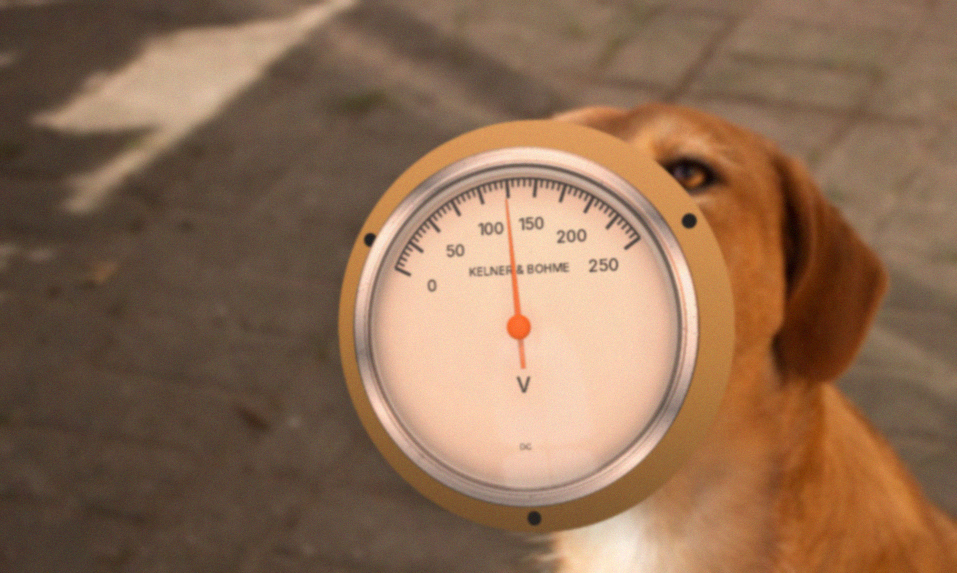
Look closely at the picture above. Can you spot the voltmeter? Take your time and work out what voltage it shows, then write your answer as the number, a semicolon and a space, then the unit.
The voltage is 125; V
